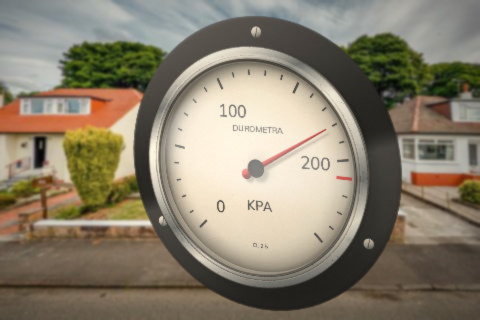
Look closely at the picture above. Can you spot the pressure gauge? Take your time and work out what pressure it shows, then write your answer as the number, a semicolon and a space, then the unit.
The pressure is 180; kPa
